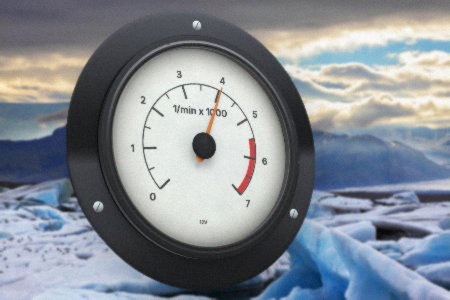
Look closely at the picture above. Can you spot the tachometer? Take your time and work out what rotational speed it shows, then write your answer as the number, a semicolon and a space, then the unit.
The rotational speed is 4000; rpm
